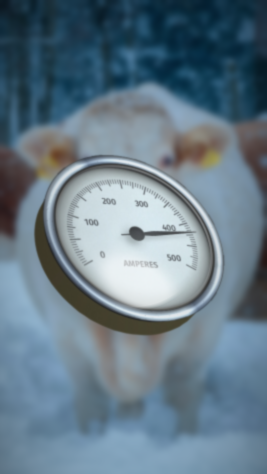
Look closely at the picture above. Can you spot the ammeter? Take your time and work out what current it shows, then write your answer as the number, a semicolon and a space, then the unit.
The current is 425; A
